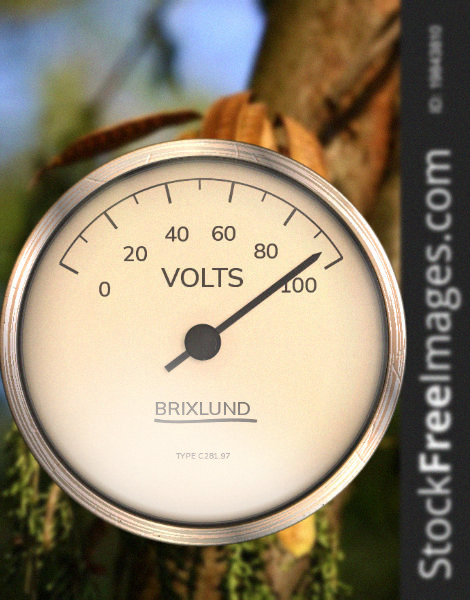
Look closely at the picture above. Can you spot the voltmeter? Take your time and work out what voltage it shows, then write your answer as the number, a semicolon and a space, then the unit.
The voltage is 95; V
